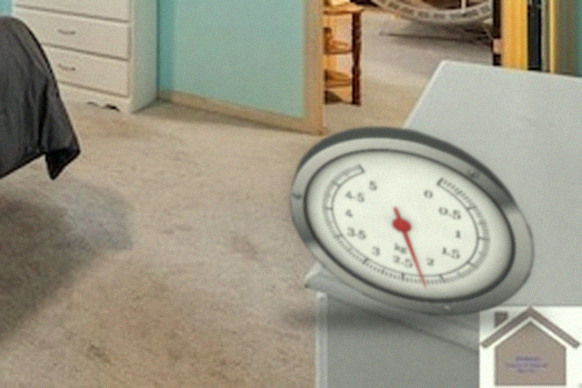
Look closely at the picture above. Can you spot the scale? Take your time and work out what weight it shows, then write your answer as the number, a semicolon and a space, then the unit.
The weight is 2.25; kg
